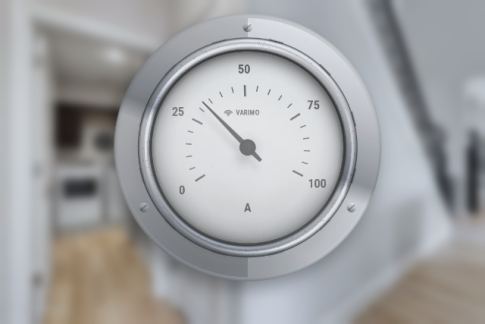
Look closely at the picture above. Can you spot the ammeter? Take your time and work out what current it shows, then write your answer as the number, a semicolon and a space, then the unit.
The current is 32.5; A
